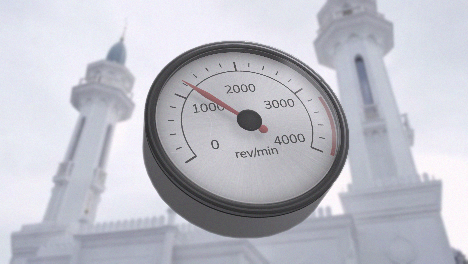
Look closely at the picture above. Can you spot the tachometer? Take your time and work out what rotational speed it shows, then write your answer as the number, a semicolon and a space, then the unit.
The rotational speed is 1200; rpm
